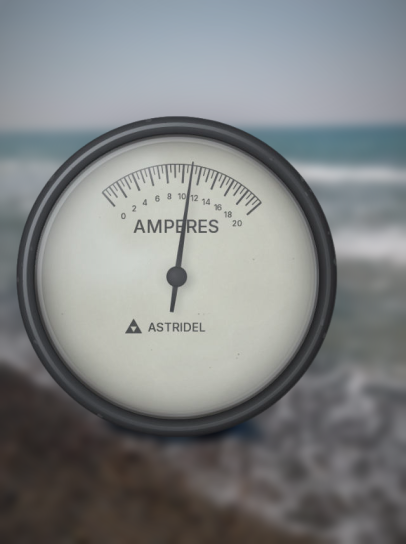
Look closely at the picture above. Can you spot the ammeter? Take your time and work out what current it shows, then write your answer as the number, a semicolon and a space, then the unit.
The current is 11; A
